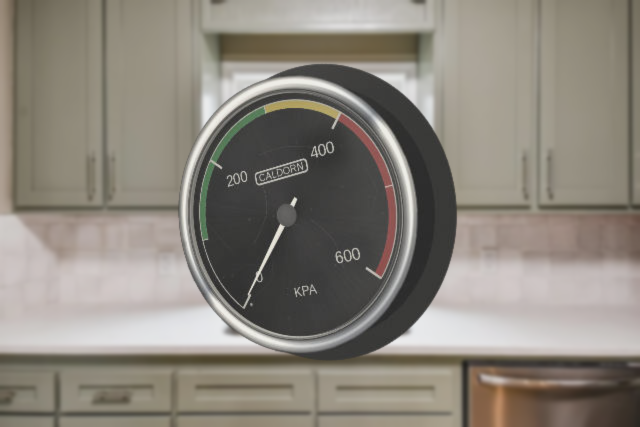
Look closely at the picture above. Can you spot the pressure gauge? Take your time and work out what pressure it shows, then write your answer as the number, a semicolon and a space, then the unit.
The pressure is 0; kPa
